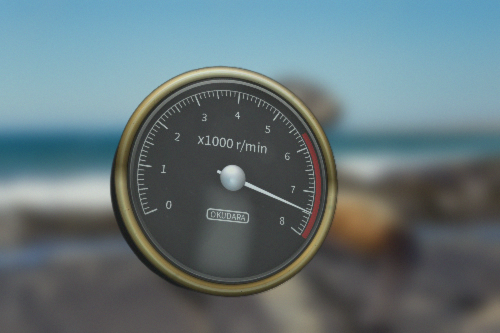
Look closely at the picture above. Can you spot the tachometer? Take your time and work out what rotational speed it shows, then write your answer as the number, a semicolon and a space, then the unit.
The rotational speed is 7500; rpm
